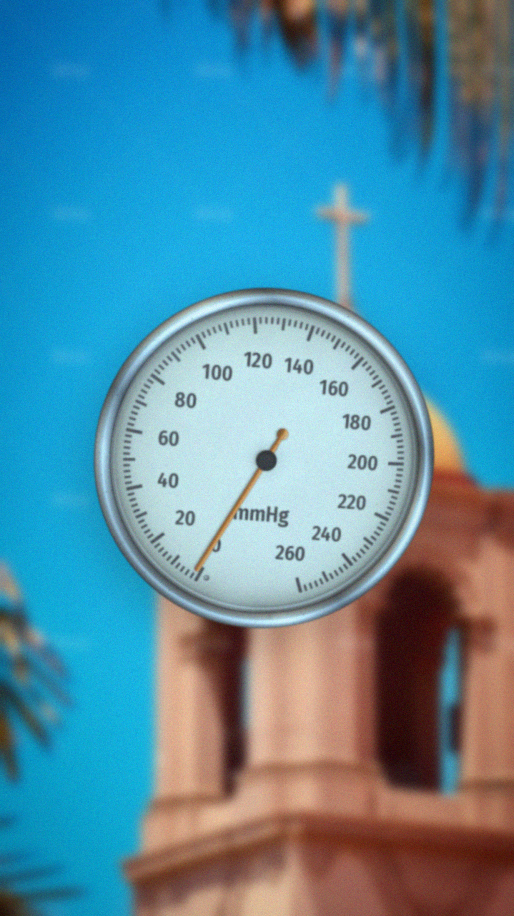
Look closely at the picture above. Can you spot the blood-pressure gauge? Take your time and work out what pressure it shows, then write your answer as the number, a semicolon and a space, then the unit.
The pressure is 2; mmHg
